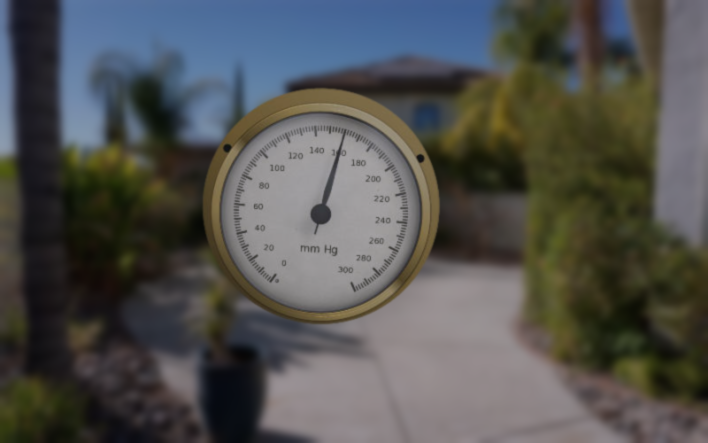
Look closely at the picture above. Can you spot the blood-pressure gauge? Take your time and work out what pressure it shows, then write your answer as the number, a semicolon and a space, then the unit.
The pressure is 160; mmHg
